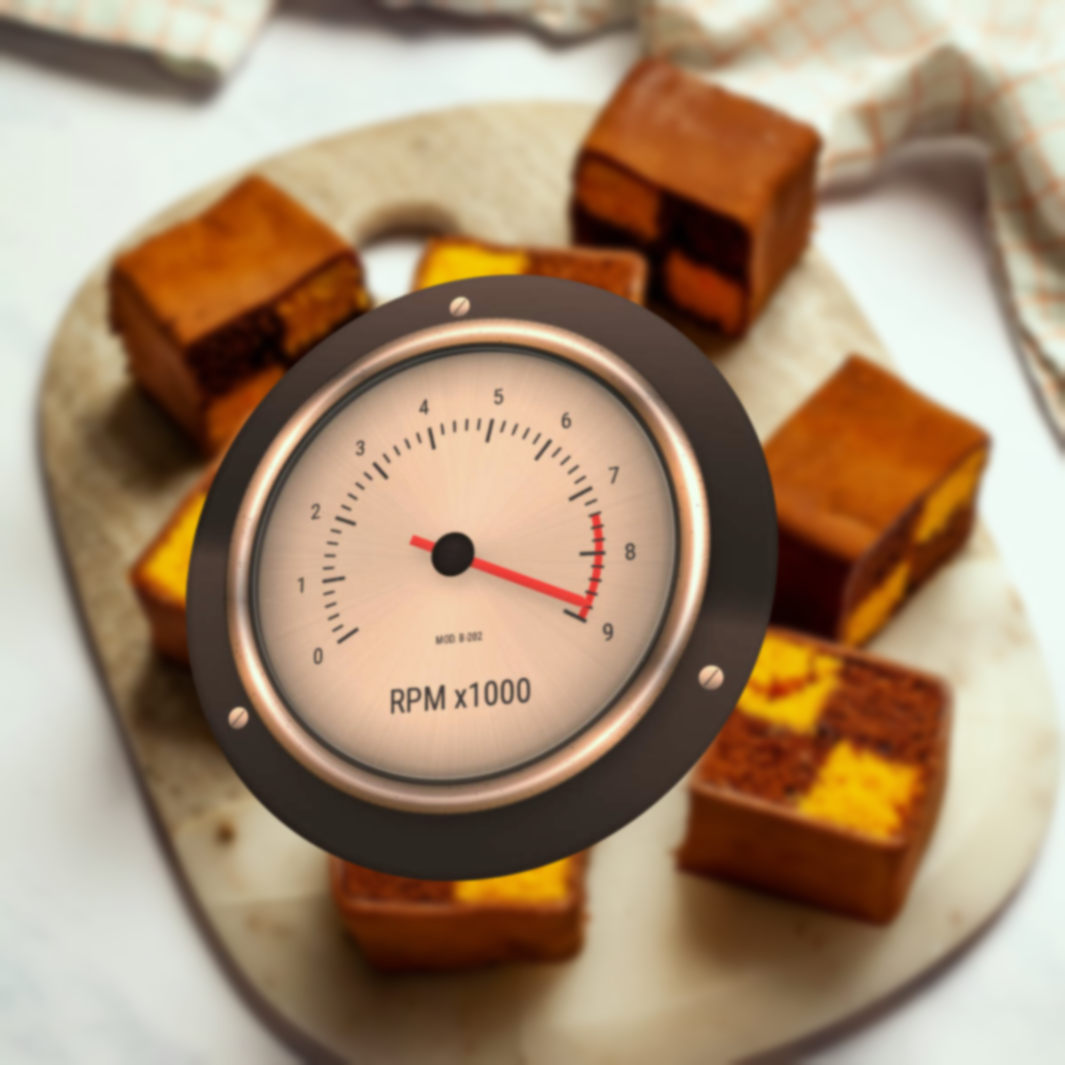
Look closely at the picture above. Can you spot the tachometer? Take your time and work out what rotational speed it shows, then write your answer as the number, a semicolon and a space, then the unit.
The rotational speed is 8800; rpm
